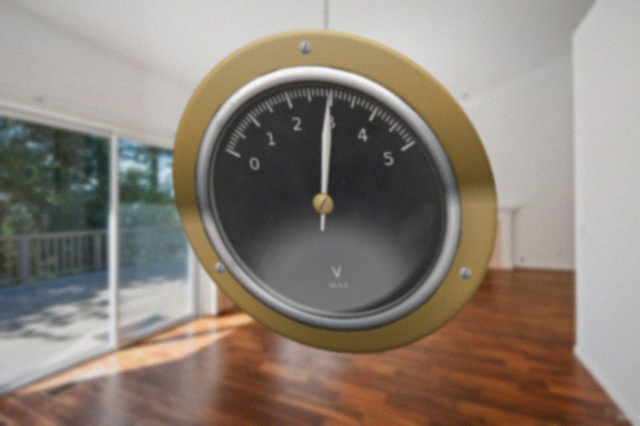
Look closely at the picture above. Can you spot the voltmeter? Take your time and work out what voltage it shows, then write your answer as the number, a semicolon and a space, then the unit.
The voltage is 3; V
